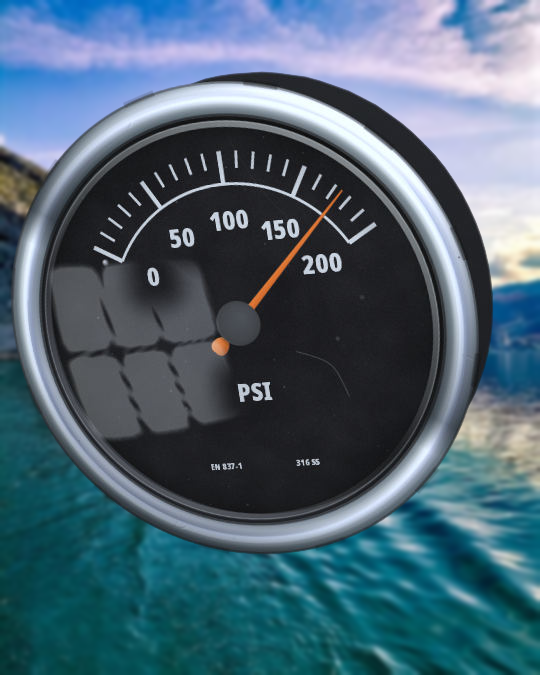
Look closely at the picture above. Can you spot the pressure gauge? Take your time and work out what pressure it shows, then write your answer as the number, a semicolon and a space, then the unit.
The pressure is 175; psi
